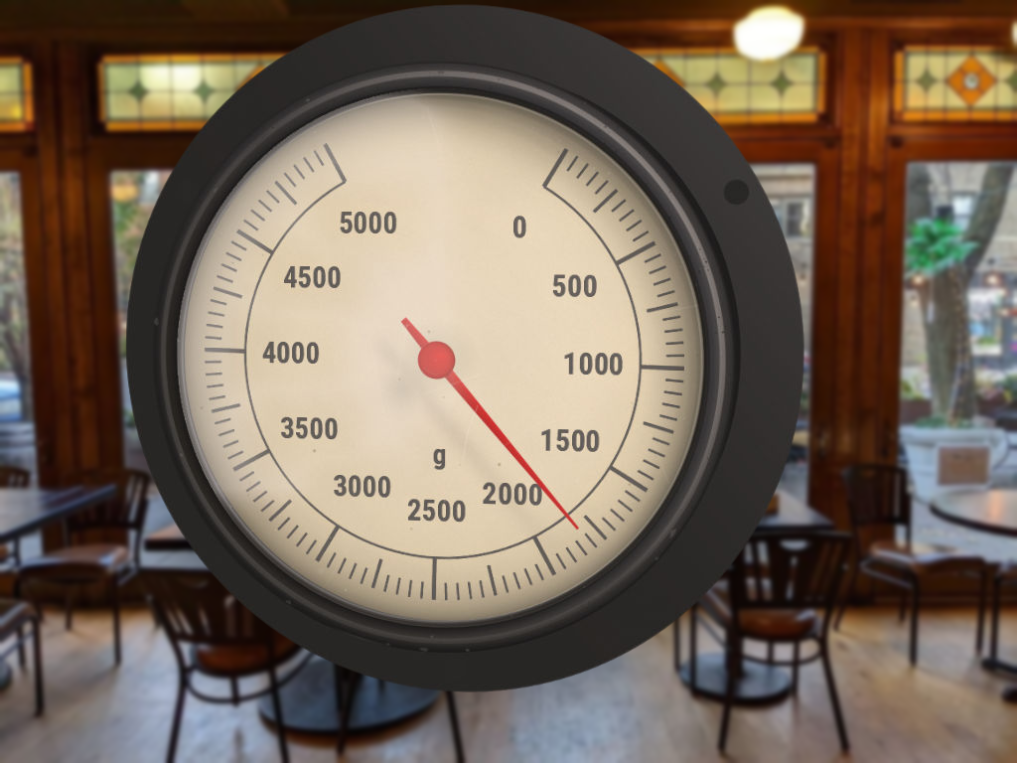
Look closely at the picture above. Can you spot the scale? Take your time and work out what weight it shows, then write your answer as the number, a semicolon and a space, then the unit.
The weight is 1800; g
